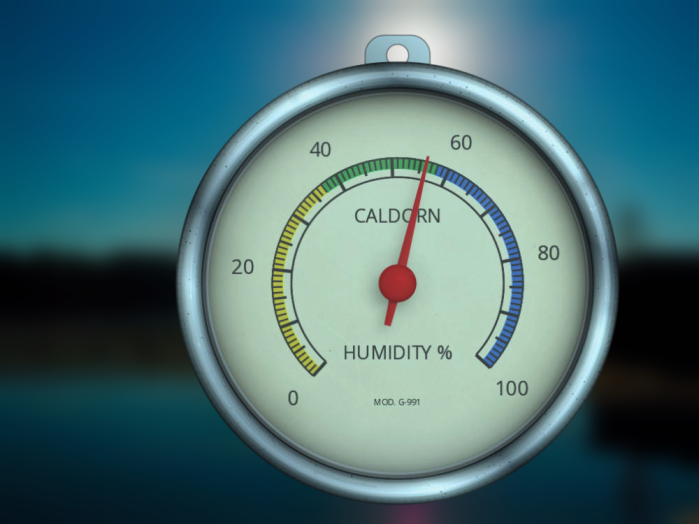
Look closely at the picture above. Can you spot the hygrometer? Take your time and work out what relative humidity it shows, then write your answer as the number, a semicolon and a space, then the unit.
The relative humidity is 56; %
